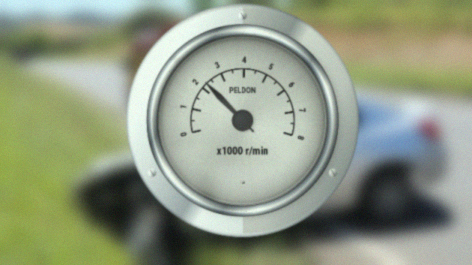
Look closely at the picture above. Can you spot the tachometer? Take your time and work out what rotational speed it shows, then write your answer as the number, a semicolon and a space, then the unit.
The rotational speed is 2250; rpm
